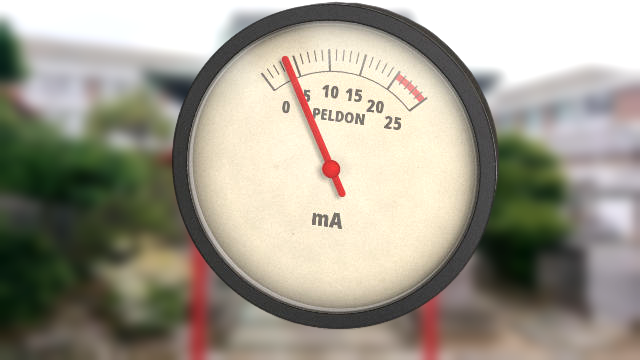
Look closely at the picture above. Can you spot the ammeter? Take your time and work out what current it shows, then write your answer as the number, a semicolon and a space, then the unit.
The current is 4; mA
